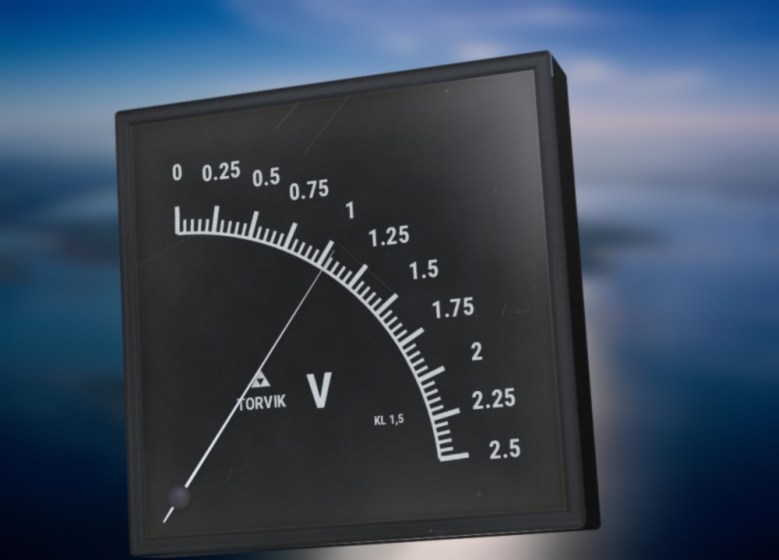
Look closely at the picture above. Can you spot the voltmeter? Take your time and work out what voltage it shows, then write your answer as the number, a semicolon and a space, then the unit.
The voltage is 1.05; V
